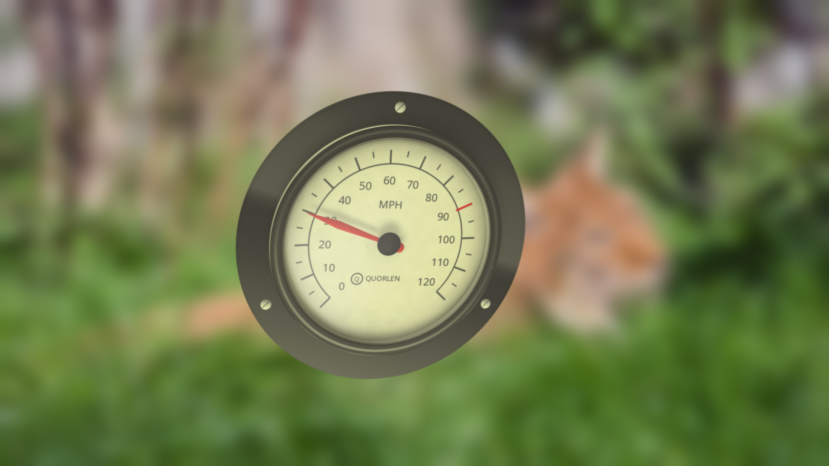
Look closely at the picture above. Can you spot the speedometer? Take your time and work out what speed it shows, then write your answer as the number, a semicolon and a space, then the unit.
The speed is 30; mph
